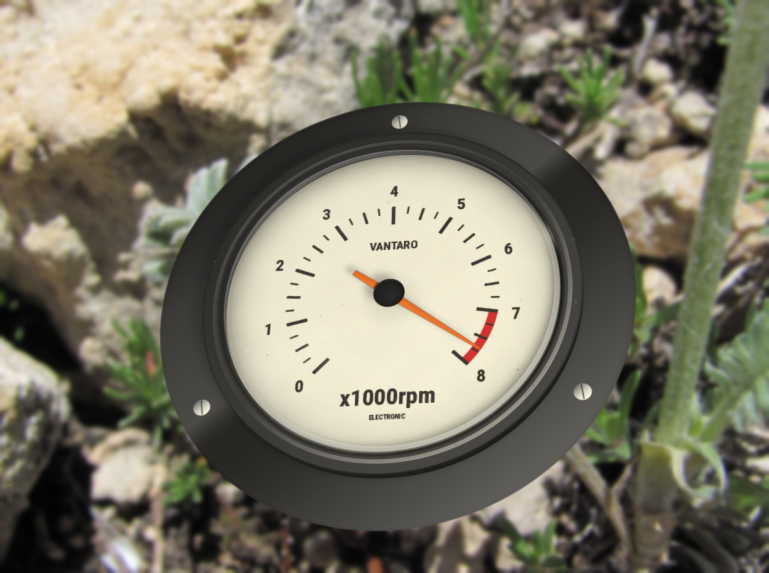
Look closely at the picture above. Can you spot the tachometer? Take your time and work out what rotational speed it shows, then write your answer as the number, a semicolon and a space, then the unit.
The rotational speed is 7750; rpm
